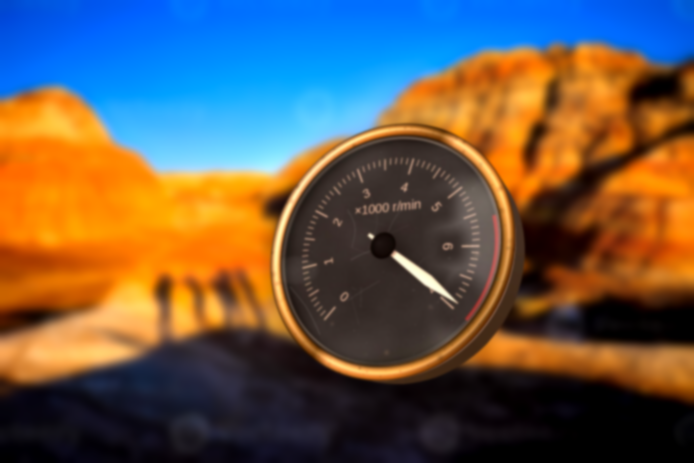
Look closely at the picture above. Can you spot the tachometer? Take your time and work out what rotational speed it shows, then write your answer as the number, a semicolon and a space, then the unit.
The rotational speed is 6900; rpm
